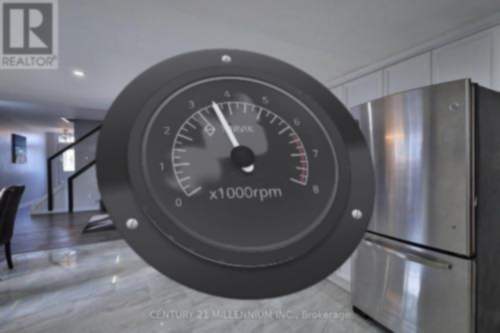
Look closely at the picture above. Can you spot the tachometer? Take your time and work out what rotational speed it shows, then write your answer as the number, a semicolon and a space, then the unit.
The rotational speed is 3500; rpm
